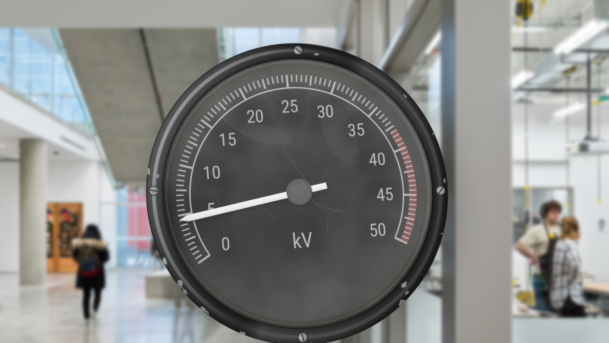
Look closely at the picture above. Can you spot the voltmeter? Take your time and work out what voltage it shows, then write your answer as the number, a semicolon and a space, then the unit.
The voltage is 4.5; kV
